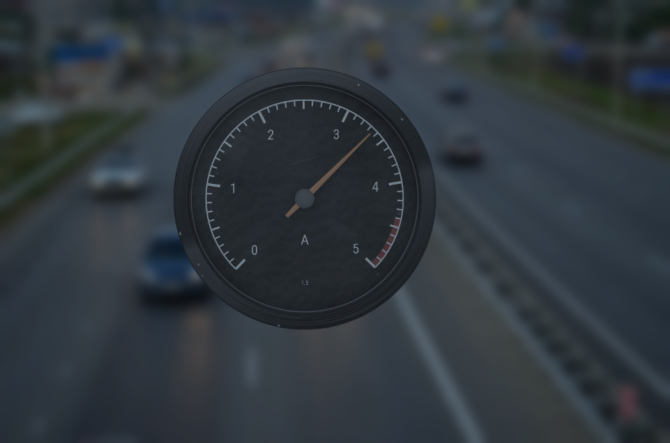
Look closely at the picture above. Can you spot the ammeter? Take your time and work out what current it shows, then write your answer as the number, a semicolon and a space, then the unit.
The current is 3.35; A
